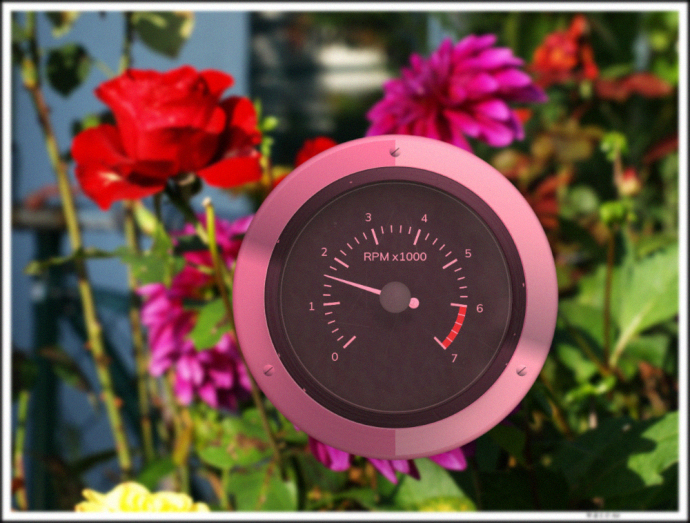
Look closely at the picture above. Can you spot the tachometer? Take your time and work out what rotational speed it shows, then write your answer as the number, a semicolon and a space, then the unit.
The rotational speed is 1600; rpm
